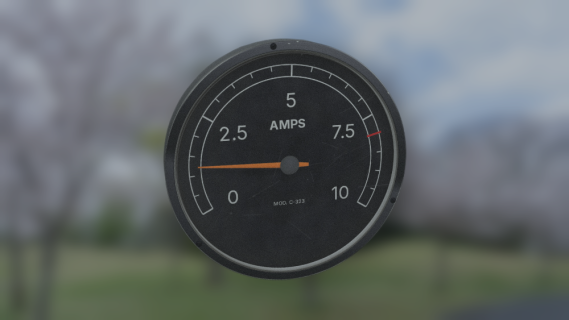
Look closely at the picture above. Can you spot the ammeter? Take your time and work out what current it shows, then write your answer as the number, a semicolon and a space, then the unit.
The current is 1.25; A
